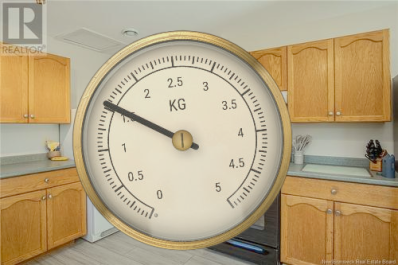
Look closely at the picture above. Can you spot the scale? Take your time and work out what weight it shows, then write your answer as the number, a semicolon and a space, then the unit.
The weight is 1.55; kg
